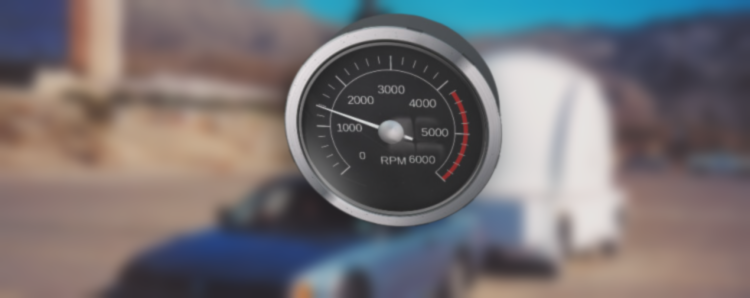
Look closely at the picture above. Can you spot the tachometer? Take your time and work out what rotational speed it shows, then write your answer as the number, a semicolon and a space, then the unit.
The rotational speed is 1400; rpm
